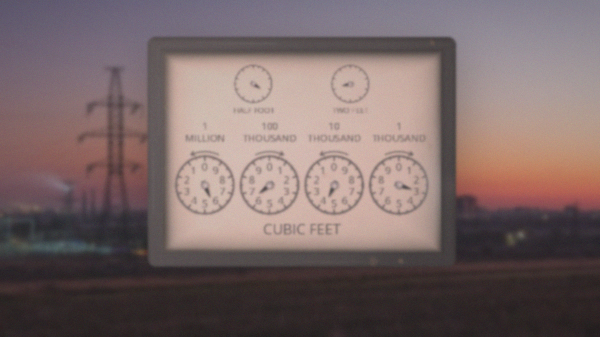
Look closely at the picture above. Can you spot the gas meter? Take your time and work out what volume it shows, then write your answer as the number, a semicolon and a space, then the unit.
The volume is 564300; ft³
